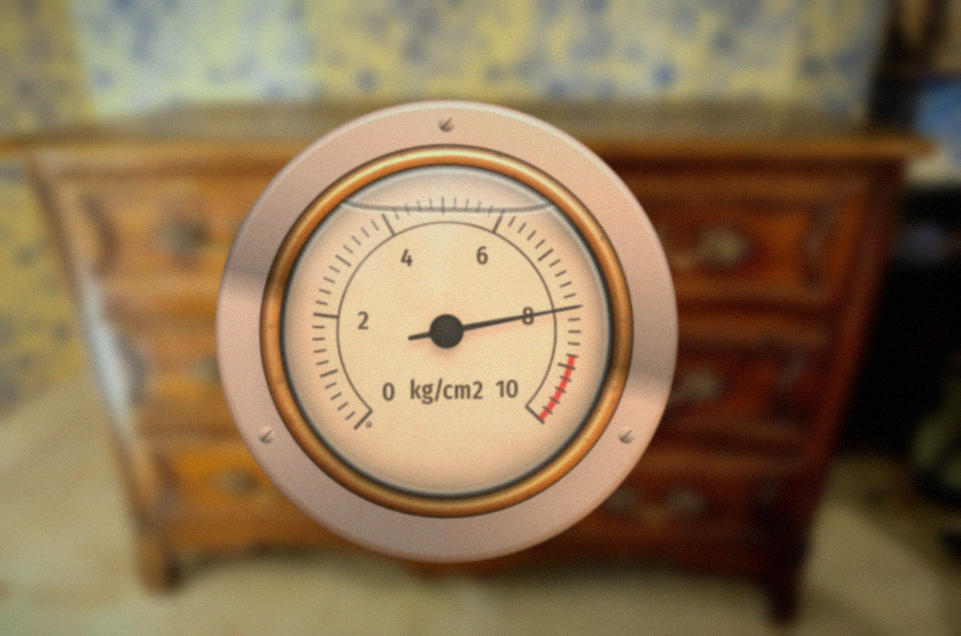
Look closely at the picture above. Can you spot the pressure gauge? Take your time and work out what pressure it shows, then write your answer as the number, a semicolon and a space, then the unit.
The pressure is 8; kg/cm²
